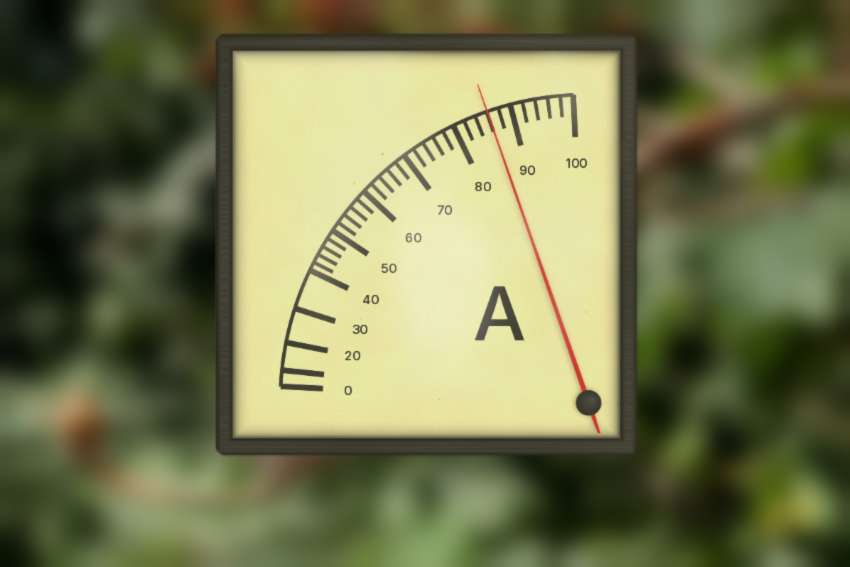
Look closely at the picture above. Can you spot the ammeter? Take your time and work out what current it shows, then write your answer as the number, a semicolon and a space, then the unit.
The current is 86; A
